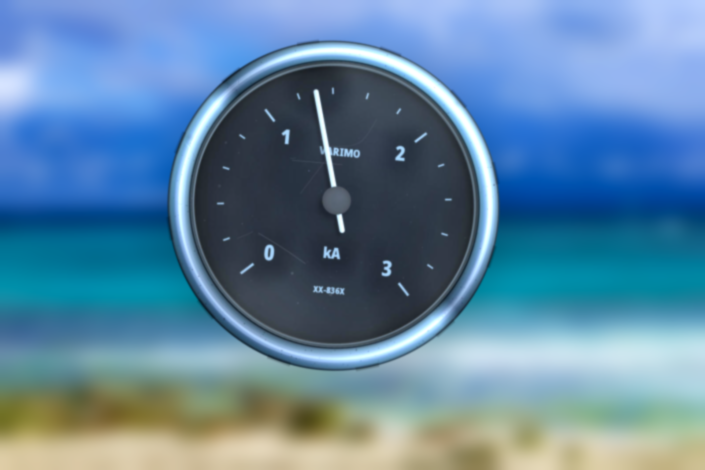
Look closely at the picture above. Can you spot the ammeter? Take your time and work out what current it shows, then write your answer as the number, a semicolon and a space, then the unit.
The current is 1.3; kA
